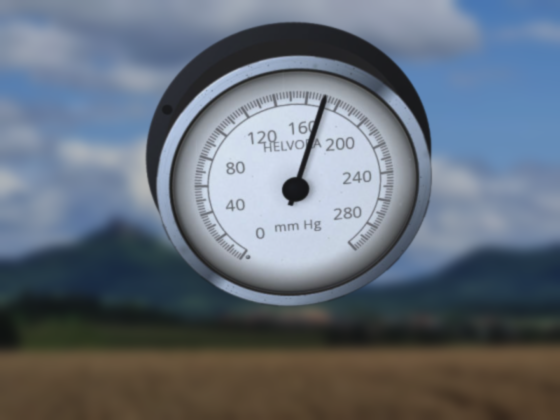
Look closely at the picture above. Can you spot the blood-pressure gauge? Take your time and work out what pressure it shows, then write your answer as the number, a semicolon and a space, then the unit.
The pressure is 170; mmHg
